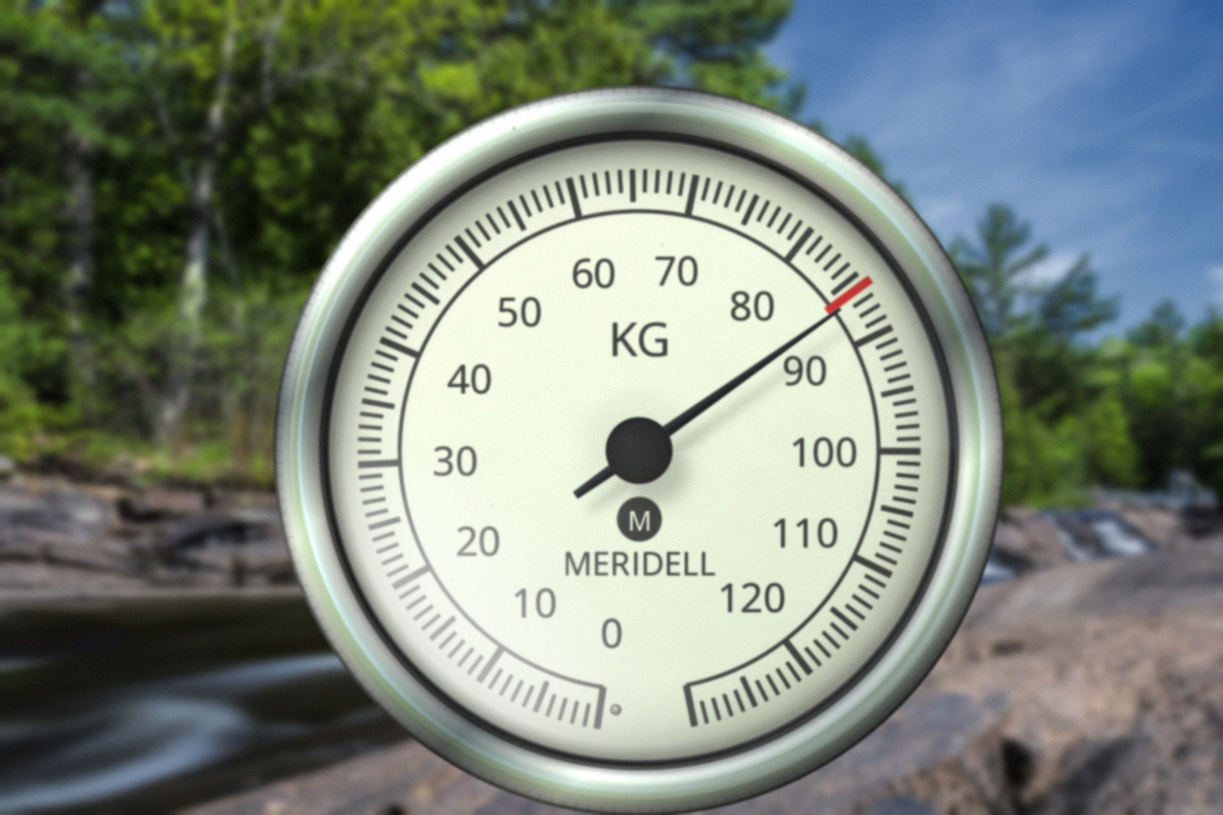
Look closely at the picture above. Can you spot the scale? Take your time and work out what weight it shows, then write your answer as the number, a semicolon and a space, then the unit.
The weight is 86.5; kg
